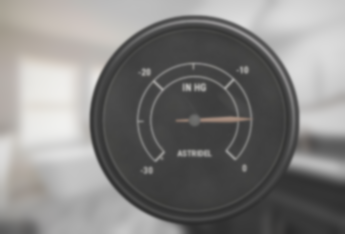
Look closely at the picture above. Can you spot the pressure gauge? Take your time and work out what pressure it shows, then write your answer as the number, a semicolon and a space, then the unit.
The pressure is -5; inHg
